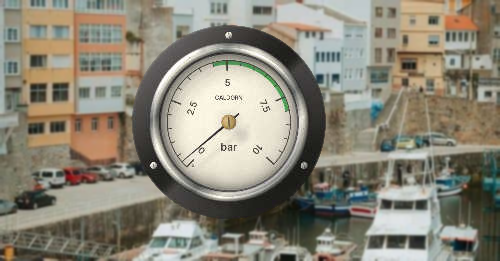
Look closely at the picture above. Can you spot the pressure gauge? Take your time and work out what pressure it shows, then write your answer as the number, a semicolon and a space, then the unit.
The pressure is 0.25; bar
